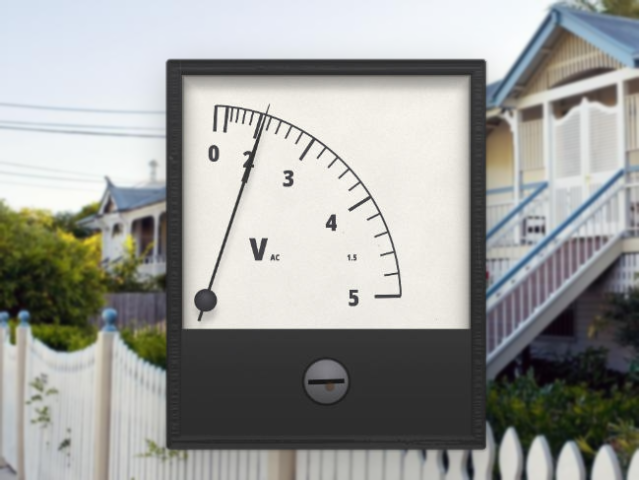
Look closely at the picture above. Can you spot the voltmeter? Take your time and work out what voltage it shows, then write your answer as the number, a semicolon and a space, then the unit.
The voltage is 2.1; V
